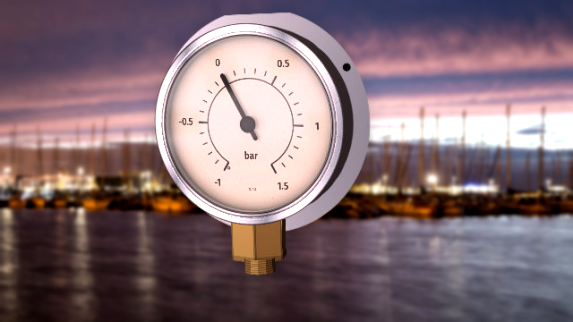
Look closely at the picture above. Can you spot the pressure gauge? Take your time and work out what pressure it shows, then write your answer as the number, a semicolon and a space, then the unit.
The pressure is 0; bar
